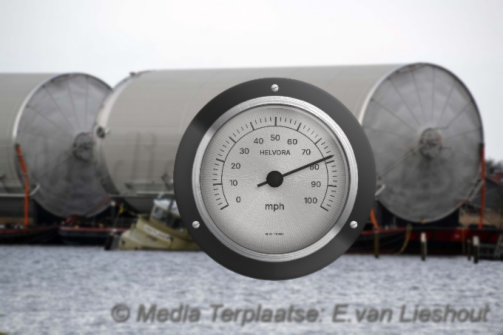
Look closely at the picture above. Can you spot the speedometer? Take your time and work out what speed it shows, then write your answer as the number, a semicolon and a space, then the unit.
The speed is 78; mph
